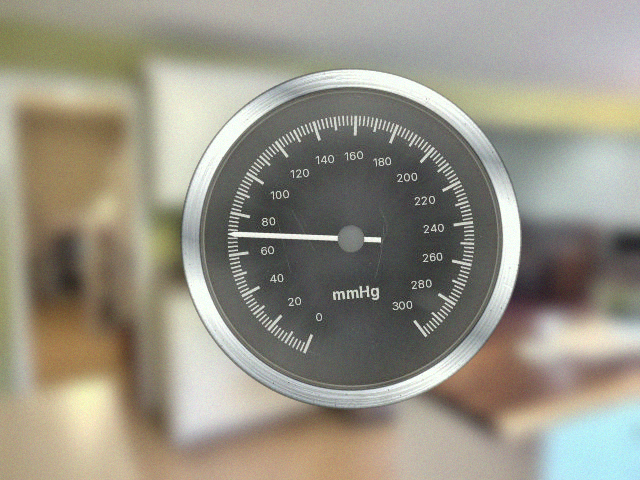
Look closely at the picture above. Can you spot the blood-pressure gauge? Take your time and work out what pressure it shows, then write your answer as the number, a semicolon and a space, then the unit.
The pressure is 70; mmHg
